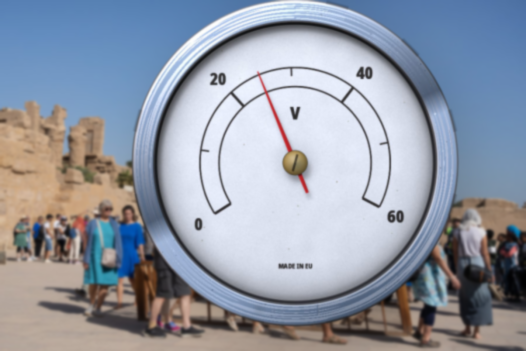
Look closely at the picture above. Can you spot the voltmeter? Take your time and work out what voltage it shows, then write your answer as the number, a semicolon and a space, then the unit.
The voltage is 25; V
